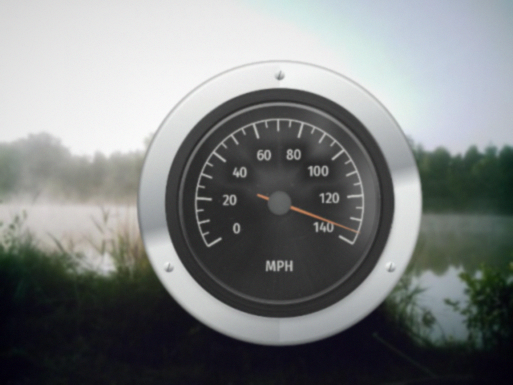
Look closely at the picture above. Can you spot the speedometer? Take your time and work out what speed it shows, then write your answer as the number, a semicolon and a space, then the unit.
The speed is 135; mph
